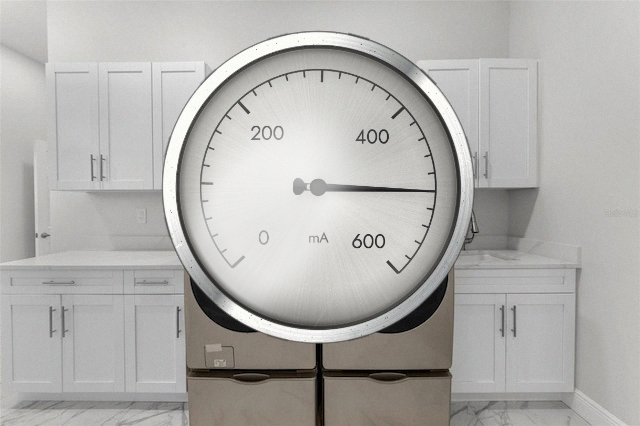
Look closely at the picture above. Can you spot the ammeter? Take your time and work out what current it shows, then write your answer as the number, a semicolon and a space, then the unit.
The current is 500; mA
